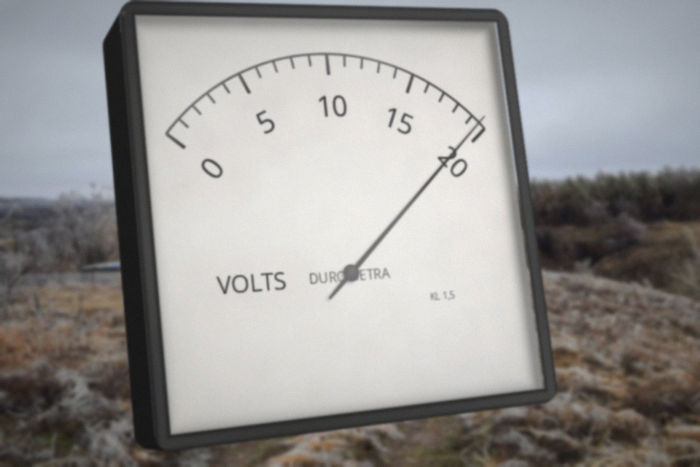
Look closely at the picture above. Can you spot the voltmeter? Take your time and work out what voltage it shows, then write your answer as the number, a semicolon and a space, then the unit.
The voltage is 19.5; V
